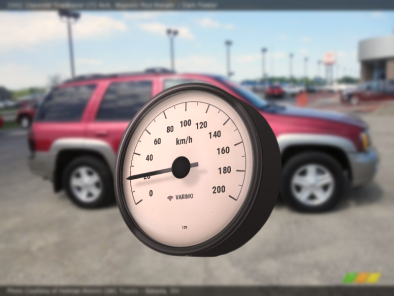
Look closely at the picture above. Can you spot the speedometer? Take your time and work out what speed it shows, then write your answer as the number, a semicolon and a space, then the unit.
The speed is 20; km/h
